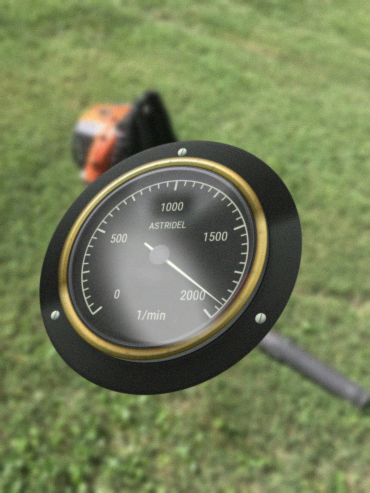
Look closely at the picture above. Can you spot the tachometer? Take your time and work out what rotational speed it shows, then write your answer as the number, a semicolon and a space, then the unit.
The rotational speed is 1925; rpm
